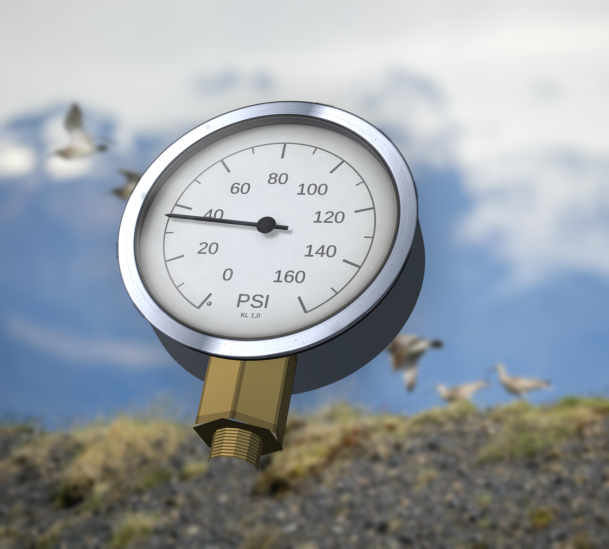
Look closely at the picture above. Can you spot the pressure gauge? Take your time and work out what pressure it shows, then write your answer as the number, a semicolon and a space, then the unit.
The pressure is 35; psi
